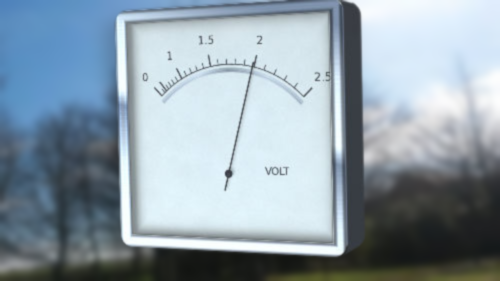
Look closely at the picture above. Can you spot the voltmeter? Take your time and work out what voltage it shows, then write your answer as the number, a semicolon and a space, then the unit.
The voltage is 2; V
